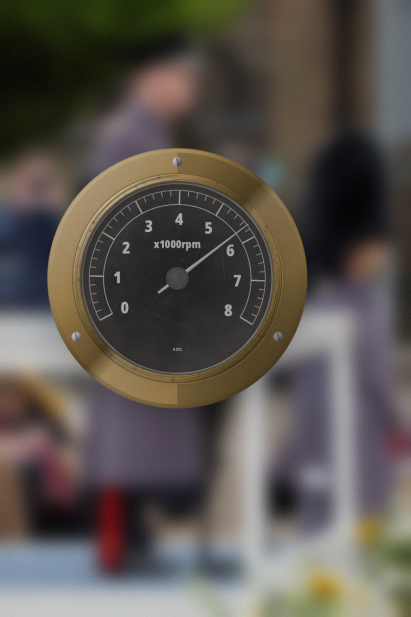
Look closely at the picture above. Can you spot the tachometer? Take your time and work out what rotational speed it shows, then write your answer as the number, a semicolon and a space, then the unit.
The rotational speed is 5700; rpm
